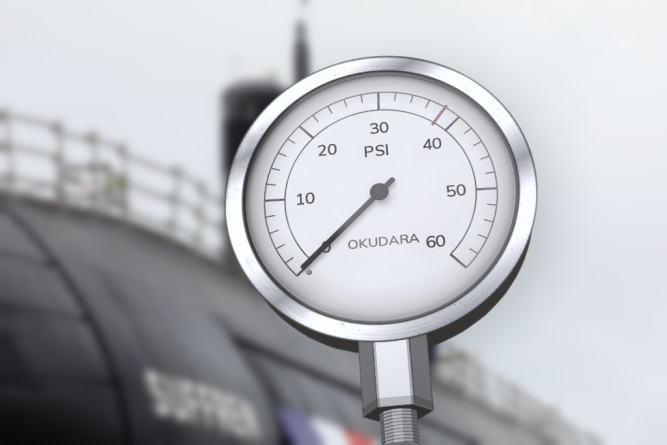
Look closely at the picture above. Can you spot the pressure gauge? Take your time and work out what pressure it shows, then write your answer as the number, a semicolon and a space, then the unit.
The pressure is 0; psi
